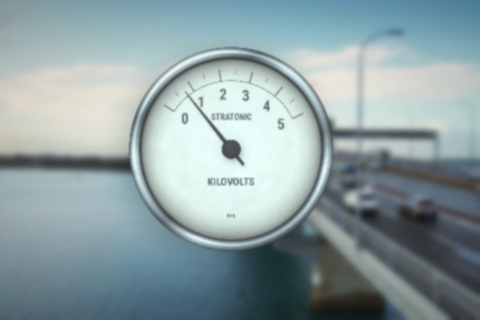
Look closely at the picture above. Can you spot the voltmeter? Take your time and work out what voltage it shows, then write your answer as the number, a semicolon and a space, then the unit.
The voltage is 0.75; kV
